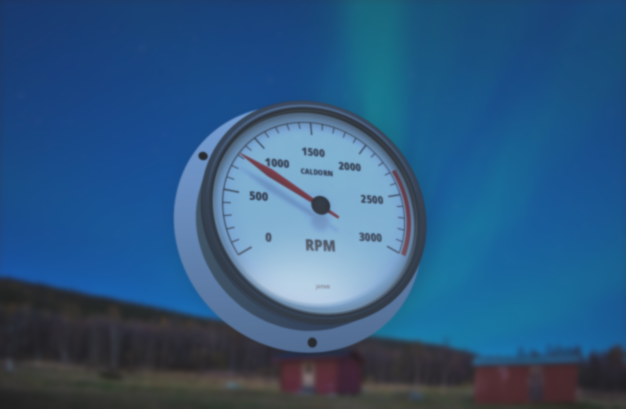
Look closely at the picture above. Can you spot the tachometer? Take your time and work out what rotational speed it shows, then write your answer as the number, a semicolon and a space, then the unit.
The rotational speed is 800; rpm
